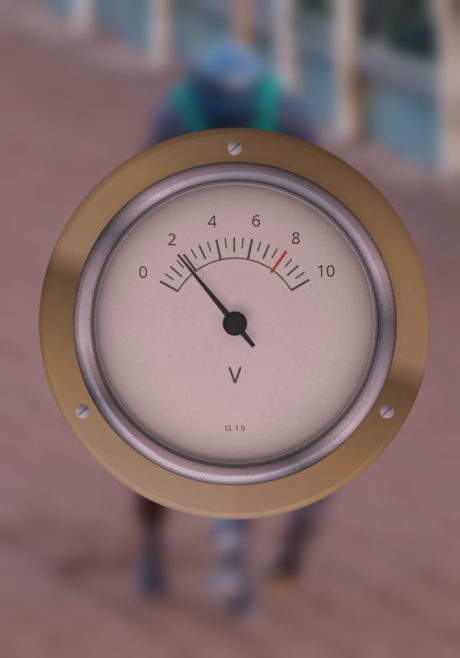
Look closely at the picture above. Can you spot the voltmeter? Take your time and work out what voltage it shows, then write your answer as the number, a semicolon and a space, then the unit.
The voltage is 1.75; V
